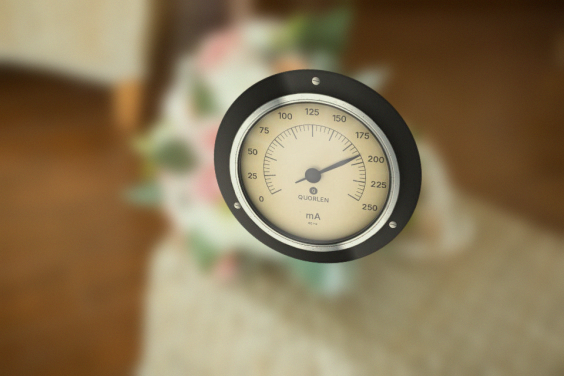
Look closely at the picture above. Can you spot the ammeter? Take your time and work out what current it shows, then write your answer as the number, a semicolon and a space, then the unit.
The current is 190; mA
